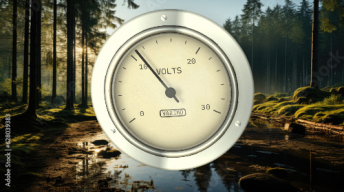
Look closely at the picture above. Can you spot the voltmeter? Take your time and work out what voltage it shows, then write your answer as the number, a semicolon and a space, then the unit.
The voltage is 11; V
